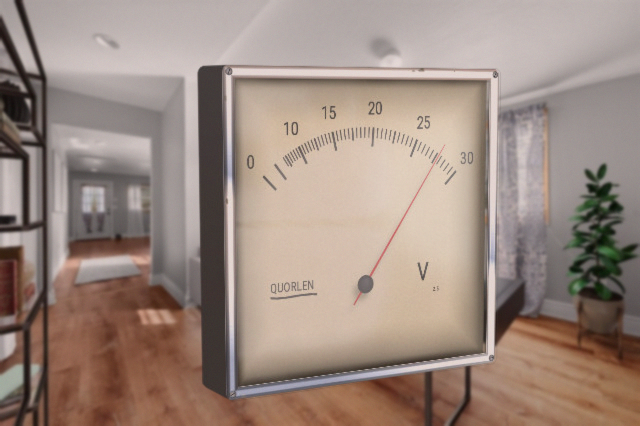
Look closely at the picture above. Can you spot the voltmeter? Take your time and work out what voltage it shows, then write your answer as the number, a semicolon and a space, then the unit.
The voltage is 27.5; V
